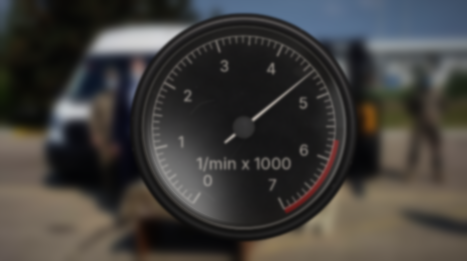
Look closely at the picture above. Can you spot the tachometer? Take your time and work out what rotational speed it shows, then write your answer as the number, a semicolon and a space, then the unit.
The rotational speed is 4600; rpm
